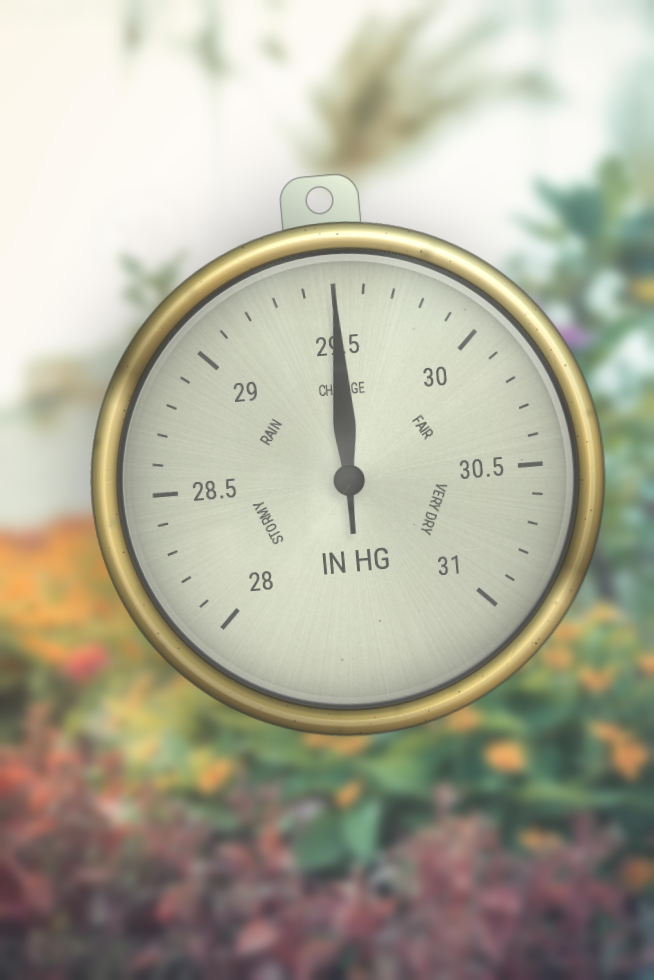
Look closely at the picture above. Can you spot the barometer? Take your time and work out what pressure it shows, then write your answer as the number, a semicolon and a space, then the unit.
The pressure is 29.5; inHg
